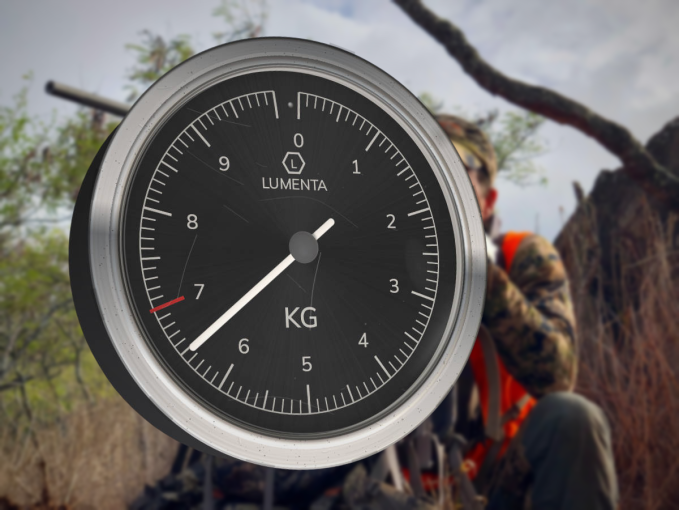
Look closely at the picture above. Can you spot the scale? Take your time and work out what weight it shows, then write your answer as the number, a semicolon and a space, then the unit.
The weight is 6.5; kg
